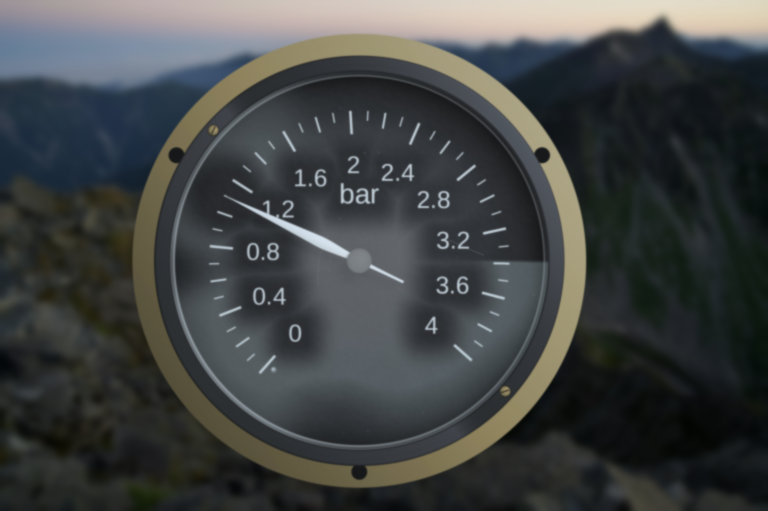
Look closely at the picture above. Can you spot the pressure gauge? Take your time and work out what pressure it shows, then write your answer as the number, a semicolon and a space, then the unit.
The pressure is 1.1; bar
